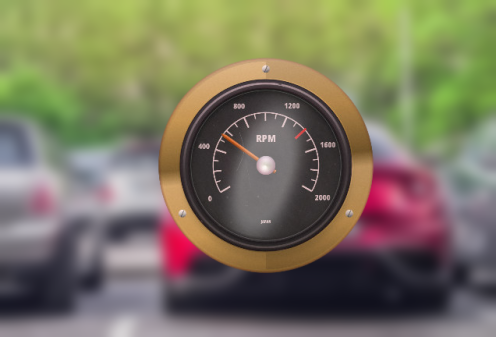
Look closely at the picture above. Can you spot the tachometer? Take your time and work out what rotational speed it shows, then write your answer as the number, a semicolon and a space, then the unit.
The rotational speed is 550; rpm
